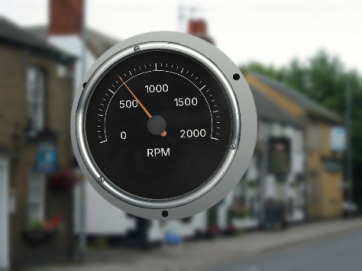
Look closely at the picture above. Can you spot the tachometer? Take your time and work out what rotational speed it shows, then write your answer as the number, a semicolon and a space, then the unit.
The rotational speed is 650; rpm
